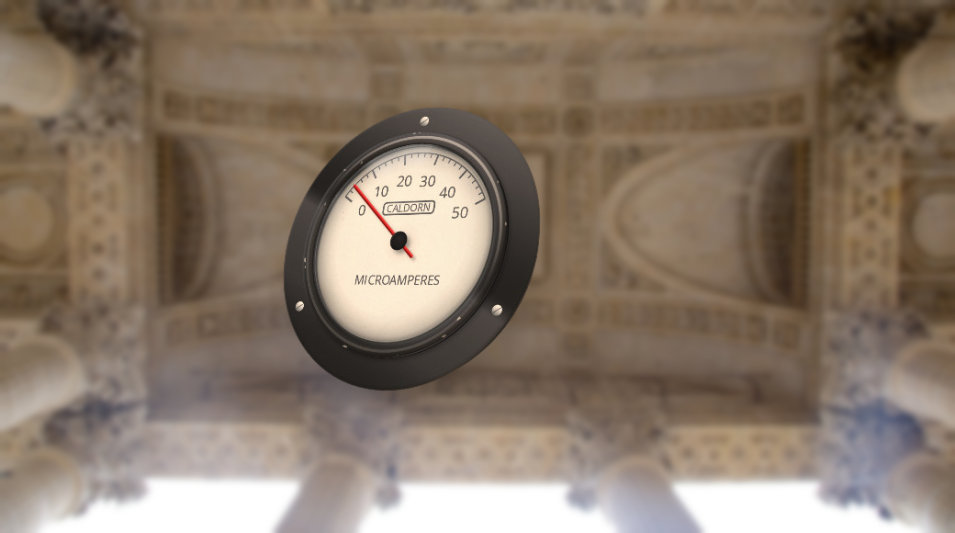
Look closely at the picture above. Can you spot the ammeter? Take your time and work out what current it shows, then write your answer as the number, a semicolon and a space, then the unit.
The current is 4; µA
